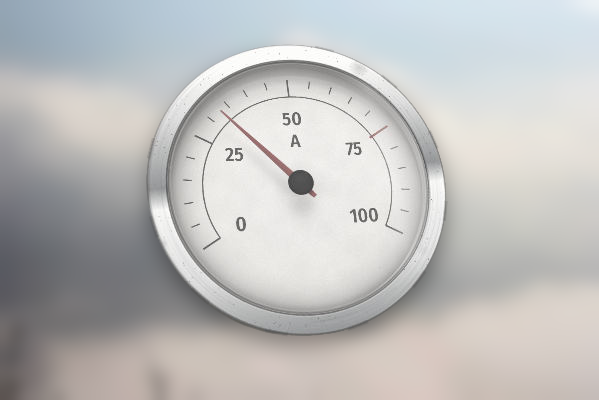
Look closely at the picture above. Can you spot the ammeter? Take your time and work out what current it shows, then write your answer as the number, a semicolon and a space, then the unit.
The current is 32.5; A
